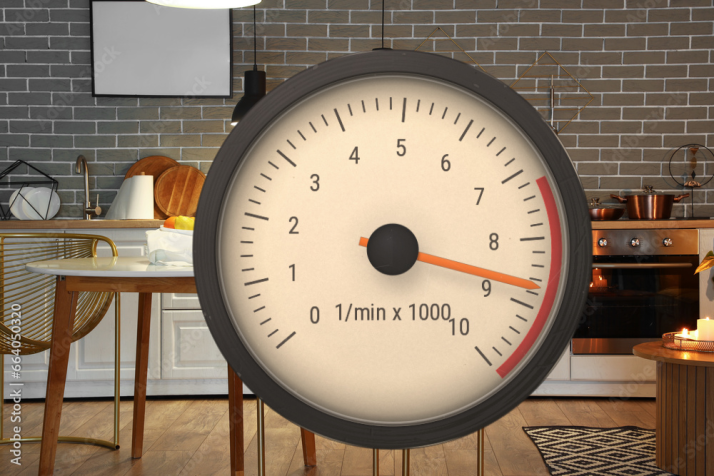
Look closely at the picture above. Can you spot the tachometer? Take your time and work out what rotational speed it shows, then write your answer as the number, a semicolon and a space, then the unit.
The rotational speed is 8700; rpm
